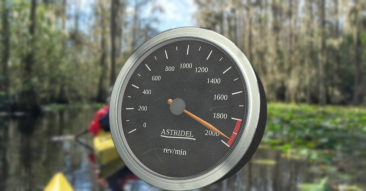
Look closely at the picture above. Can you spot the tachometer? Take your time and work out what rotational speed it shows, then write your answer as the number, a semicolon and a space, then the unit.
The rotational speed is 1950; rpm
